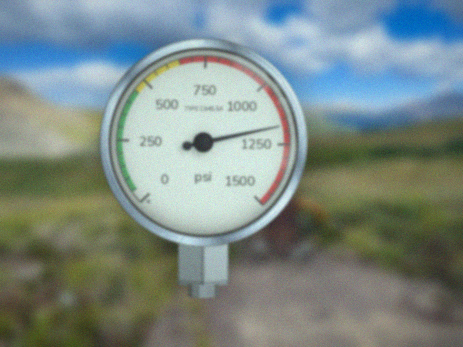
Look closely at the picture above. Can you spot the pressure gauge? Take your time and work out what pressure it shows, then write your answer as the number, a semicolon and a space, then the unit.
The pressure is 1175; psi
